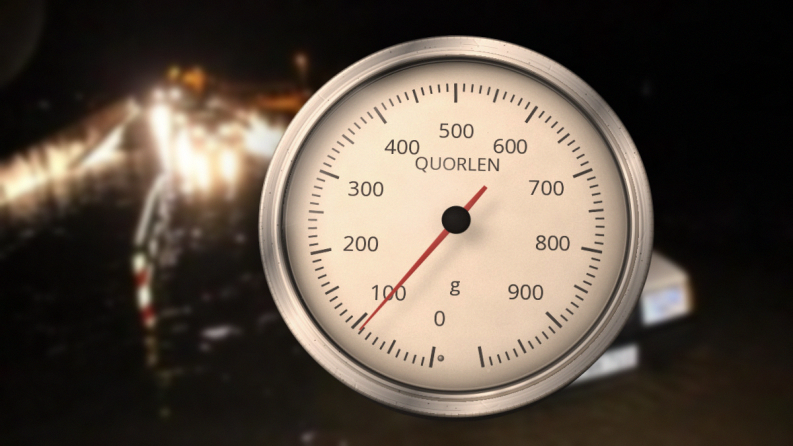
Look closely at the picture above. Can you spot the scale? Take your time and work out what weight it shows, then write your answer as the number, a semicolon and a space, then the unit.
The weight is 90; g
